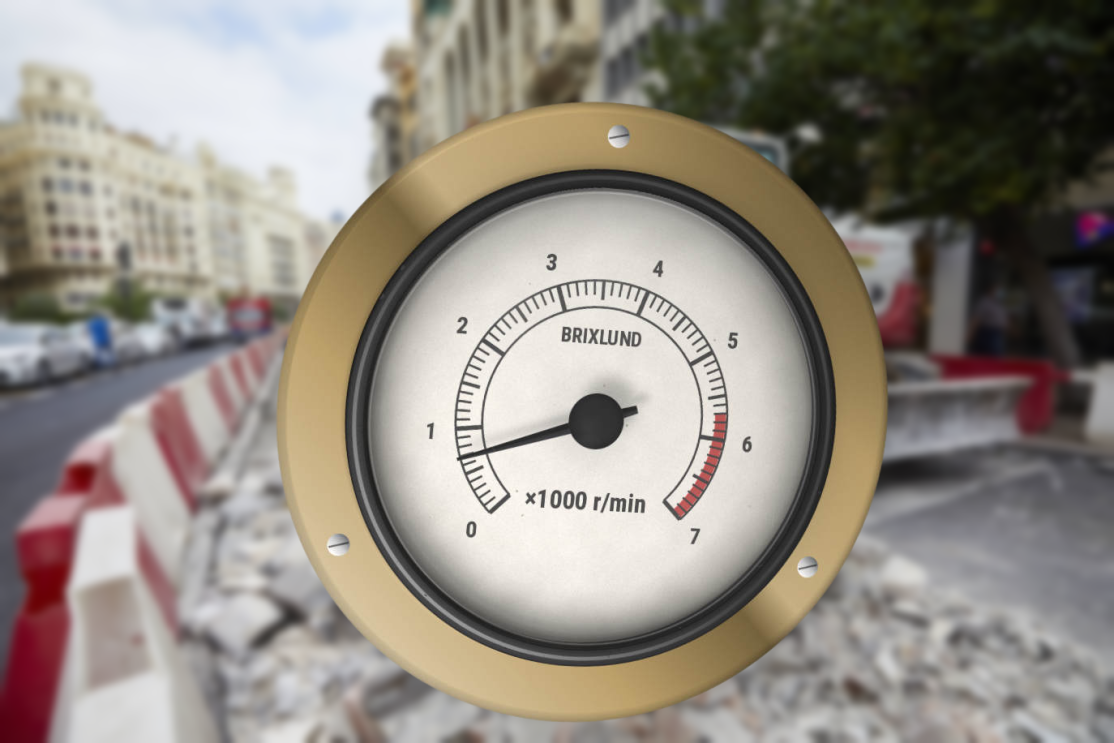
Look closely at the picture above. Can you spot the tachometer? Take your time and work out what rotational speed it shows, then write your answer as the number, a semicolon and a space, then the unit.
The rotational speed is 700; rpm
